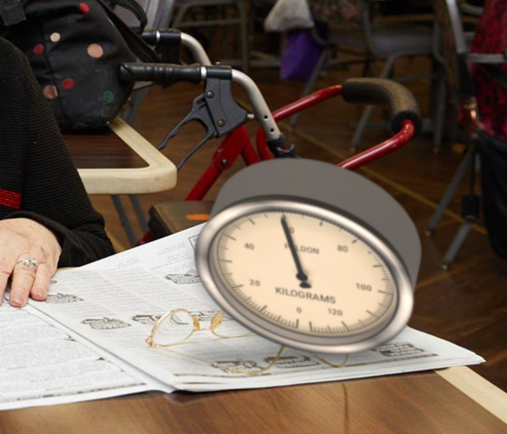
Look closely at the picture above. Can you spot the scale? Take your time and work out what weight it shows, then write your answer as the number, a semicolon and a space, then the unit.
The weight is 60; kg
